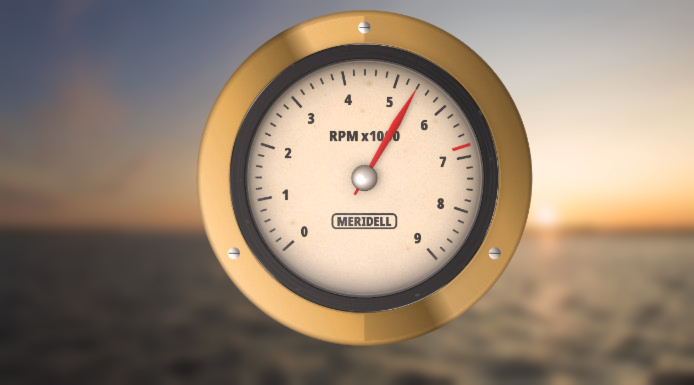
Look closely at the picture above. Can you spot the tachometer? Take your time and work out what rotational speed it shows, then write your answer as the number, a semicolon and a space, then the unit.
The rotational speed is 5400; rpm
